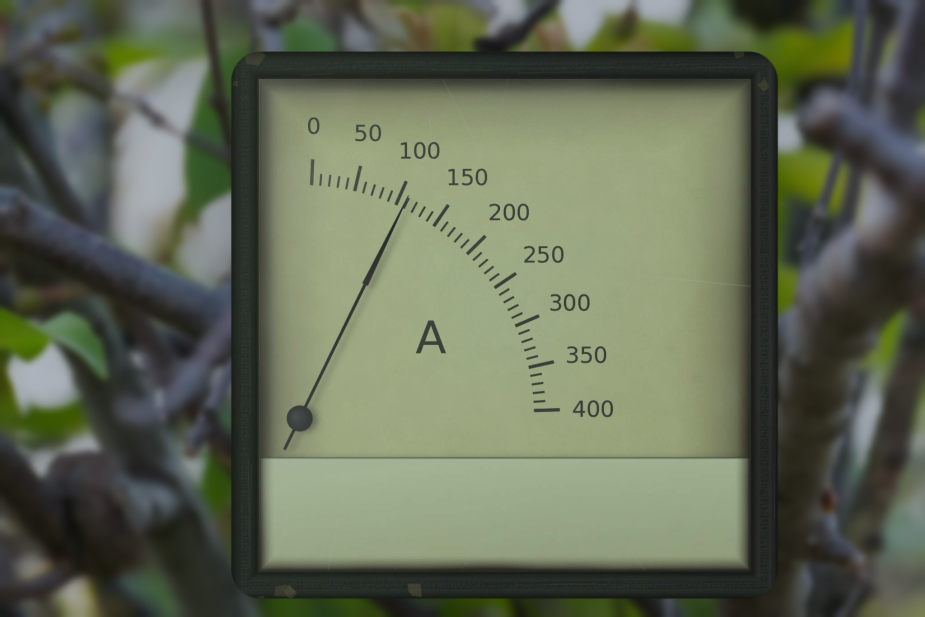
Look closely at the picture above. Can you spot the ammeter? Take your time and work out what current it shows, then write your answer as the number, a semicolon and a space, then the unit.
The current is 110; A
